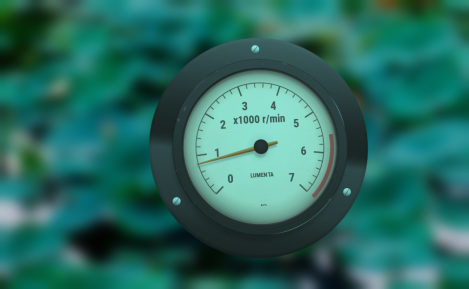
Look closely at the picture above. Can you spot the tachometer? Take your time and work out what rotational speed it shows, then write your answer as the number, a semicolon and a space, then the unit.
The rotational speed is 800; rpm
